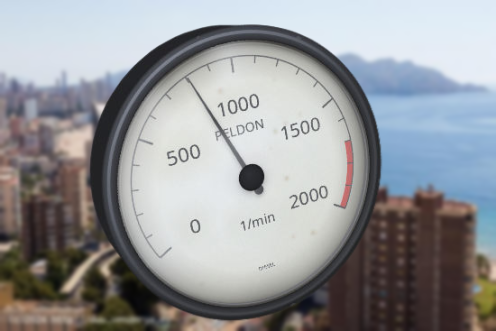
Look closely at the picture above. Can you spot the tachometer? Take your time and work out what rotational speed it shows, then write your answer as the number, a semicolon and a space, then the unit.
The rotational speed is 800; rpm
